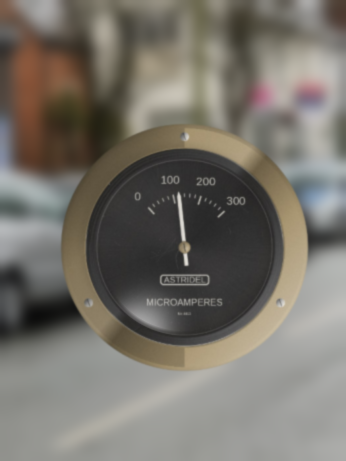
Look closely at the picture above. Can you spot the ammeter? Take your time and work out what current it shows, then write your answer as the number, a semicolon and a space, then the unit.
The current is 120; µA
